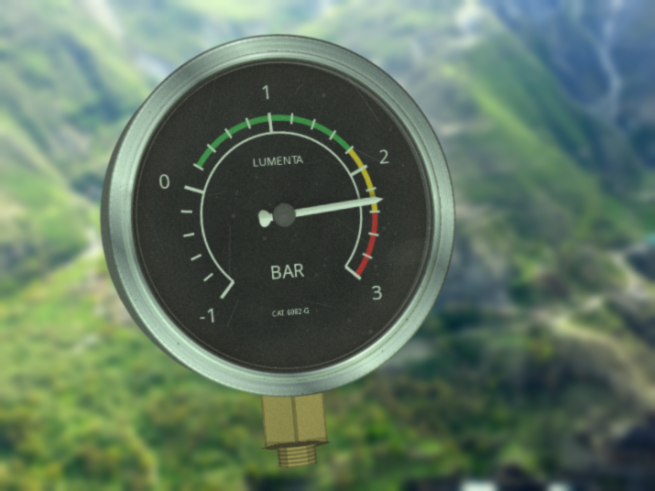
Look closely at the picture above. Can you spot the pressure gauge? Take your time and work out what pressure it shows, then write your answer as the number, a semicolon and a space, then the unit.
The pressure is 2.3; bar
